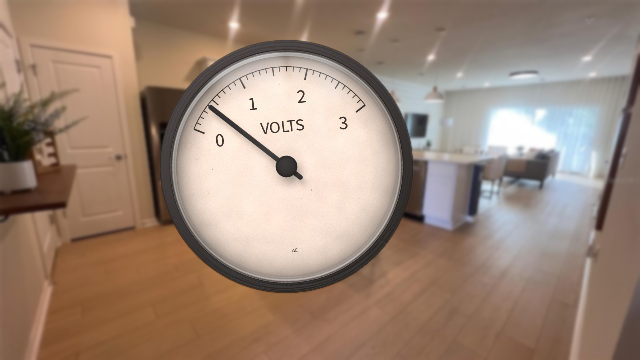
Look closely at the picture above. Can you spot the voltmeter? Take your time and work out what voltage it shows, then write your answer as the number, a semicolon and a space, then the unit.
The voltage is 0.4; V
